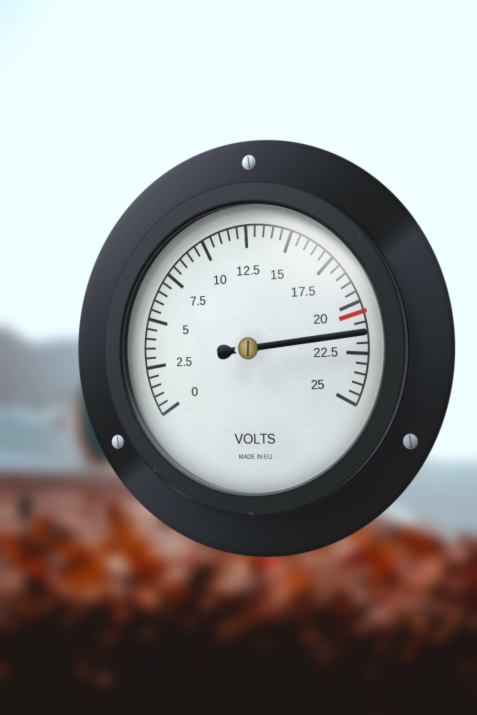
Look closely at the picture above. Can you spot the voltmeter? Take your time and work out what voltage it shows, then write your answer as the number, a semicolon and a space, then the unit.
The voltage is 21.5; V
